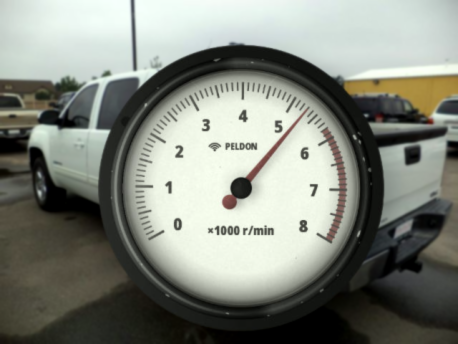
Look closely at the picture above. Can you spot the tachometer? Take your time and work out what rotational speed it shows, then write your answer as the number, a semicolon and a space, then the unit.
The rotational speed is 5300; rpm
